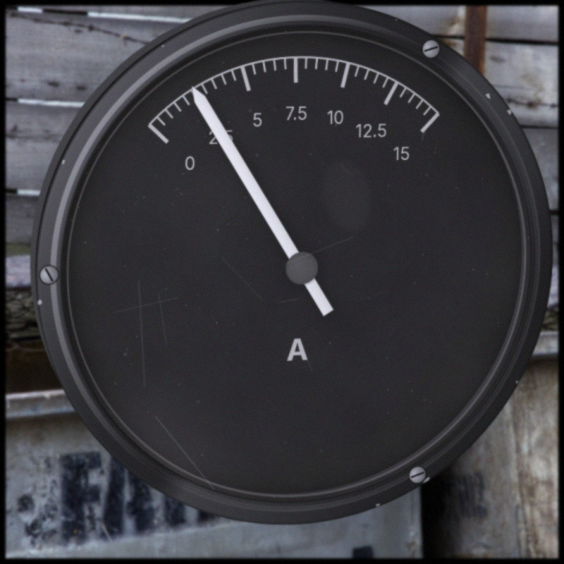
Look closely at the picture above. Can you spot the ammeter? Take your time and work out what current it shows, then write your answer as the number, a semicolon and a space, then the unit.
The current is 2.5; A
